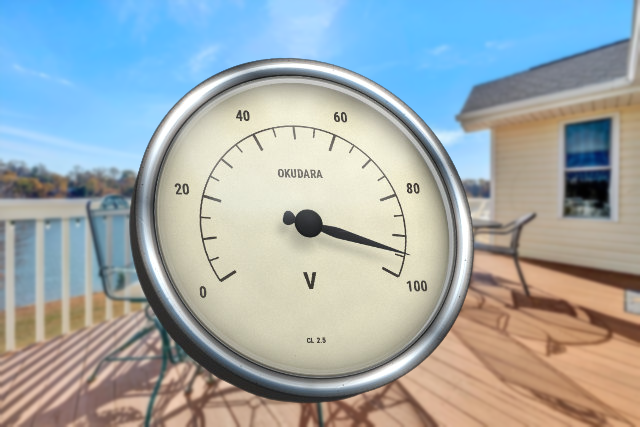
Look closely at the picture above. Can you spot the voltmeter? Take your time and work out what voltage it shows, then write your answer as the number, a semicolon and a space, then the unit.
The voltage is 95; V
